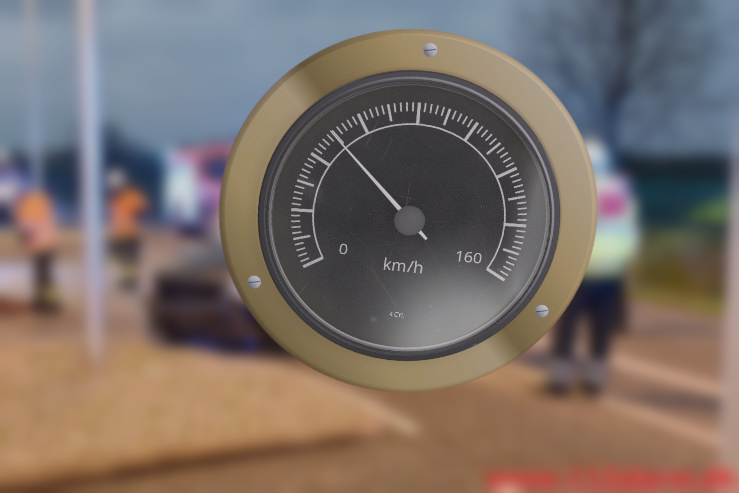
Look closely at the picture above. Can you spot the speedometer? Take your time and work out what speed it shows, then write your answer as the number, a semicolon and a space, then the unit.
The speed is 50; km/h
